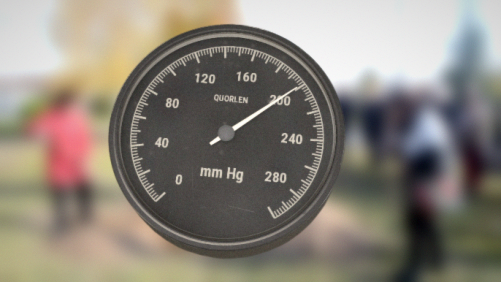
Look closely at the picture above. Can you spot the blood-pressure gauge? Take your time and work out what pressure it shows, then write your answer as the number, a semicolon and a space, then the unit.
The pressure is 200; mmHg
